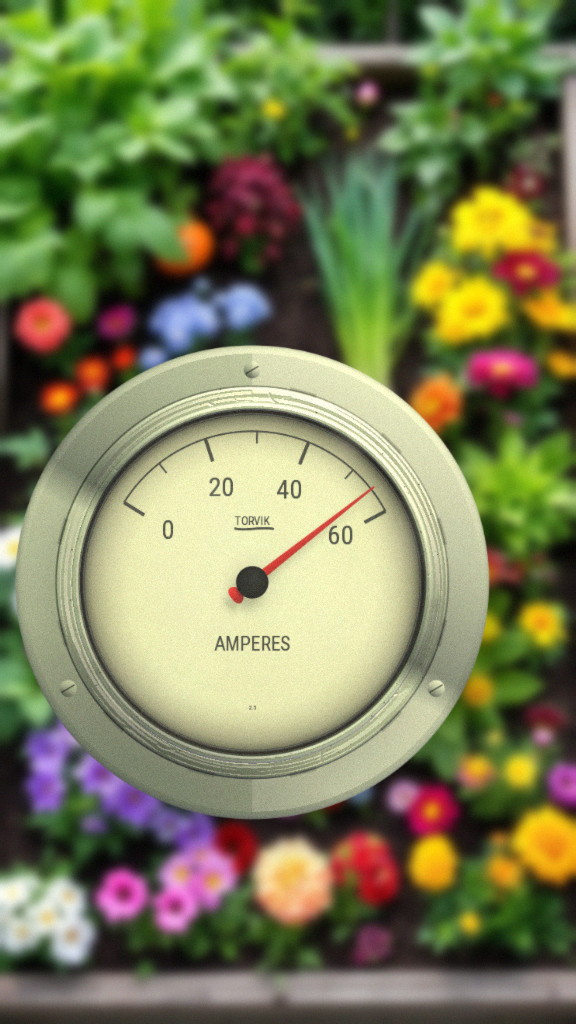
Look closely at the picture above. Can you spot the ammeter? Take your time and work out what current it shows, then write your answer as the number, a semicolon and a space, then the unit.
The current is 55; A
